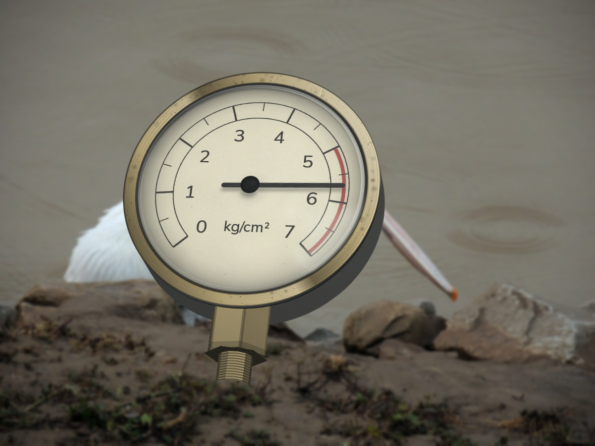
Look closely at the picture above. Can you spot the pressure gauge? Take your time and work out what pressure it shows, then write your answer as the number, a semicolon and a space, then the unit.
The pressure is 5.75; kg/cm²
